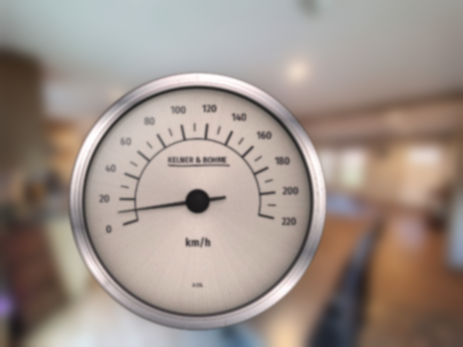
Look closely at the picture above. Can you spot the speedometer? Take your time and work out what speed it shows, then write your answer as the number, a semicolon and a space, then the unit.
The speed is 10; km/h
